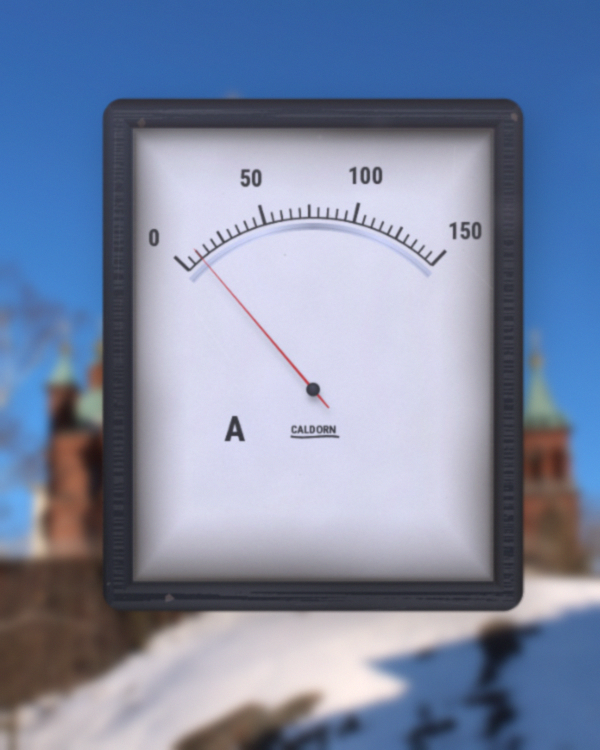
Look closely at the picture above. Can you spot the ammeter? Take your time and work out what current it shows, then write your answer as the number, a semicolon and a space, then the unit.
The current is 10; A
